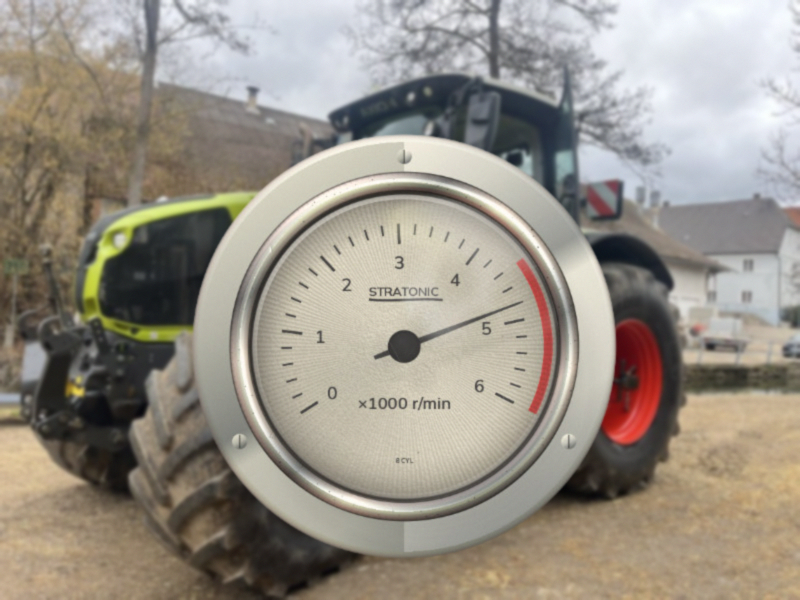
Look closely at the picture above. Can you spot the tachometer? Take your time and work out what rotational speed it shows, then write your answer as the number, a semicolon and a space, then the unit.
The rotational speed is 4800; rpm
